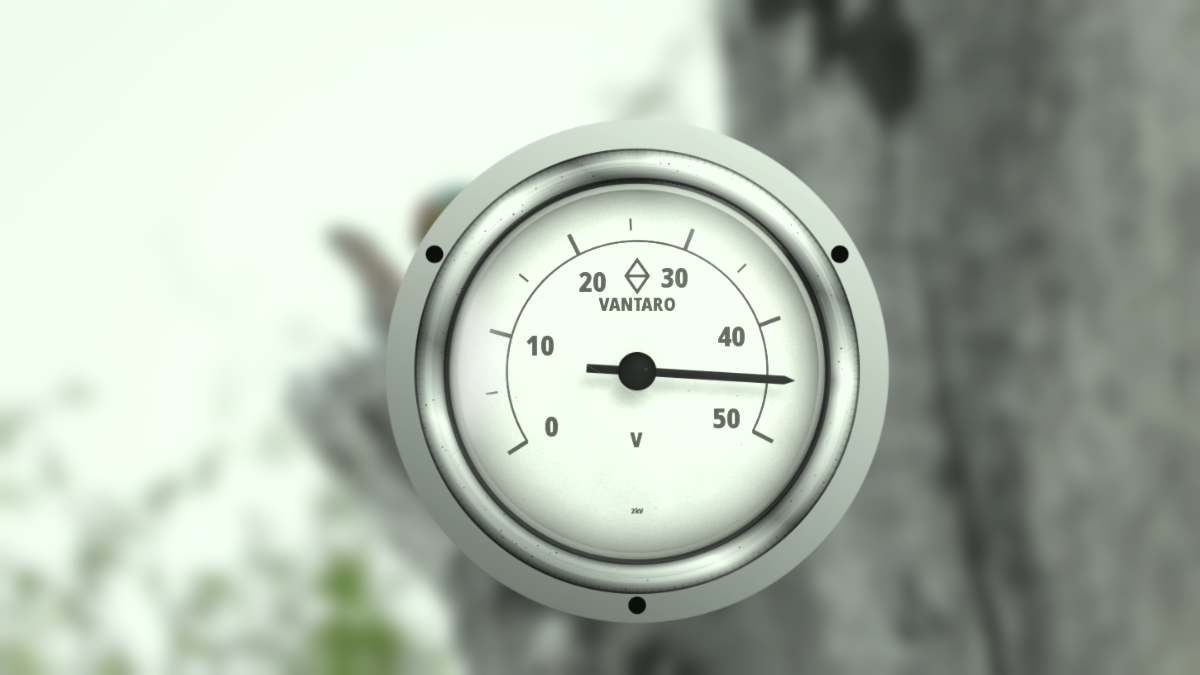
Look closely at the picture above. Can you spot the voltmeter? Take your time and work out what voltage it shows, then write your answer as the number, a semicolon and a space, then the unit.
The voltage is 45; V
